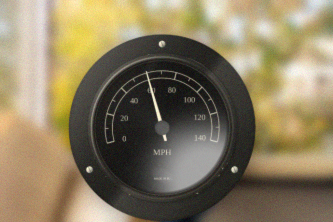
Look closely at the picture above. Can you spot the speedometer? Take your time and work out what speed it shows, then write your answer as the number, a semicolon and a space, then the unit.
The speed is 60; mph
